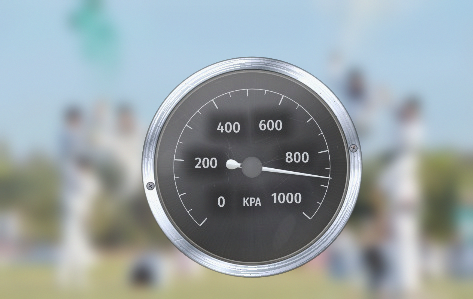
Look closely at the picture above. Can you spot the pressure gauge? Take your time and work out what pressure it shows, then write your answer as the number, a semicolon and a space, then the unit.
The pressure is 875; kPa
